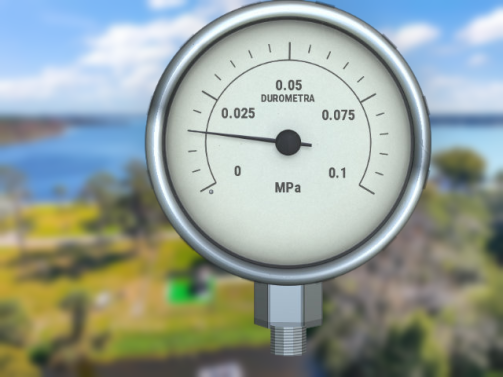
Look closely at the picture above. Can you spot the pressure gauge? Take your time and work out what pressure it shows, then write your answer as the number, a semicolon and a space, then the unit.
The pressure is 0.015; MPa
